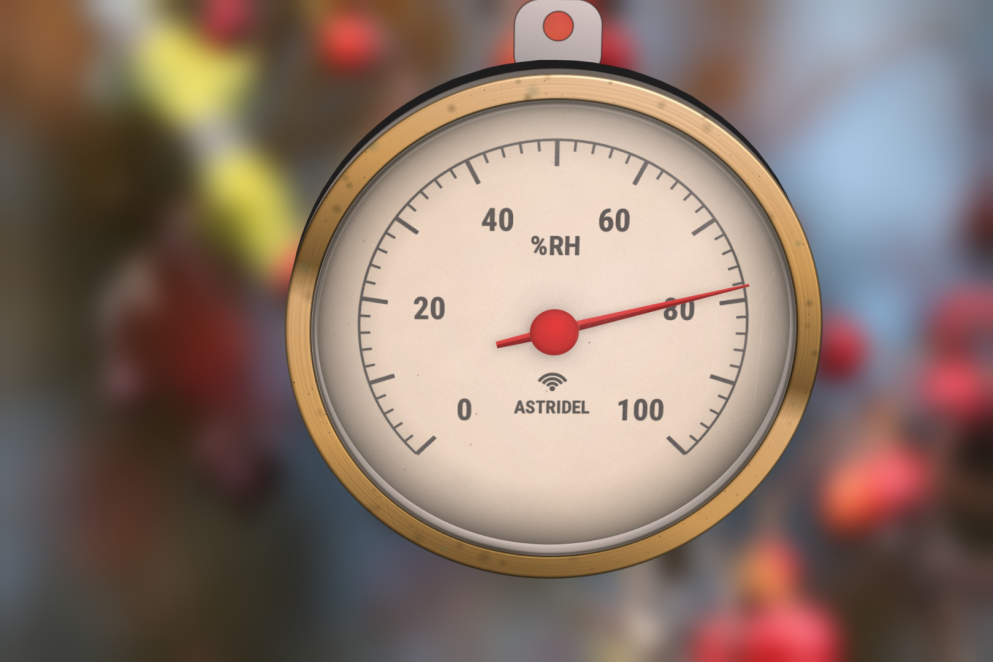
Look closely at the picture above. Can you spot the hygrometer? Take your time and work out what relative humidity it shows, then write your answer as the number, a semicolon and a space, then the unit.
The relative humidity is 78; %
